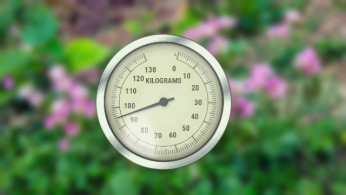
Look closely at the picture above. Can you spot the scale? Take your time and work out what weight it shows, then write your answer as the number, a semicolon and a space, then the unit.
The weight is 95; kg
